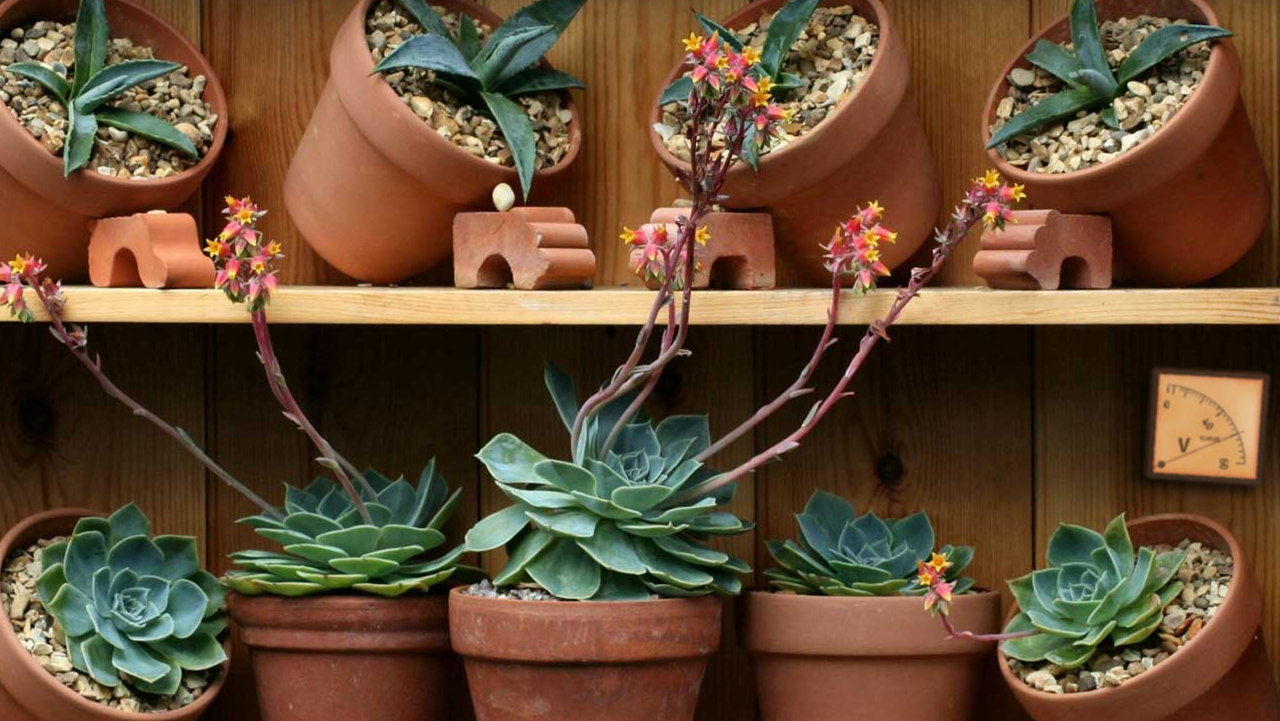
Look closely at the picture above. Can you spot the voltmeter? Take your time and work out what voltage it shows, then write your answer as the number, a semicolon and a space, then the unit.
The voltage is 50; V
